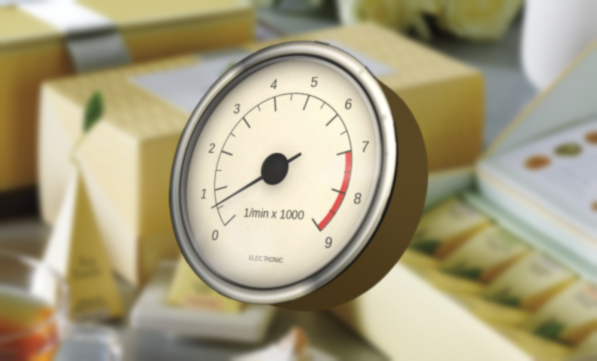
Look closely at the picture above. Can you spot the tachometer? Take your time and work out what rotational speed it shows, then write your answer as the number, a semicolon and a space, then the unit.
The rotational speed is 500; rpm
